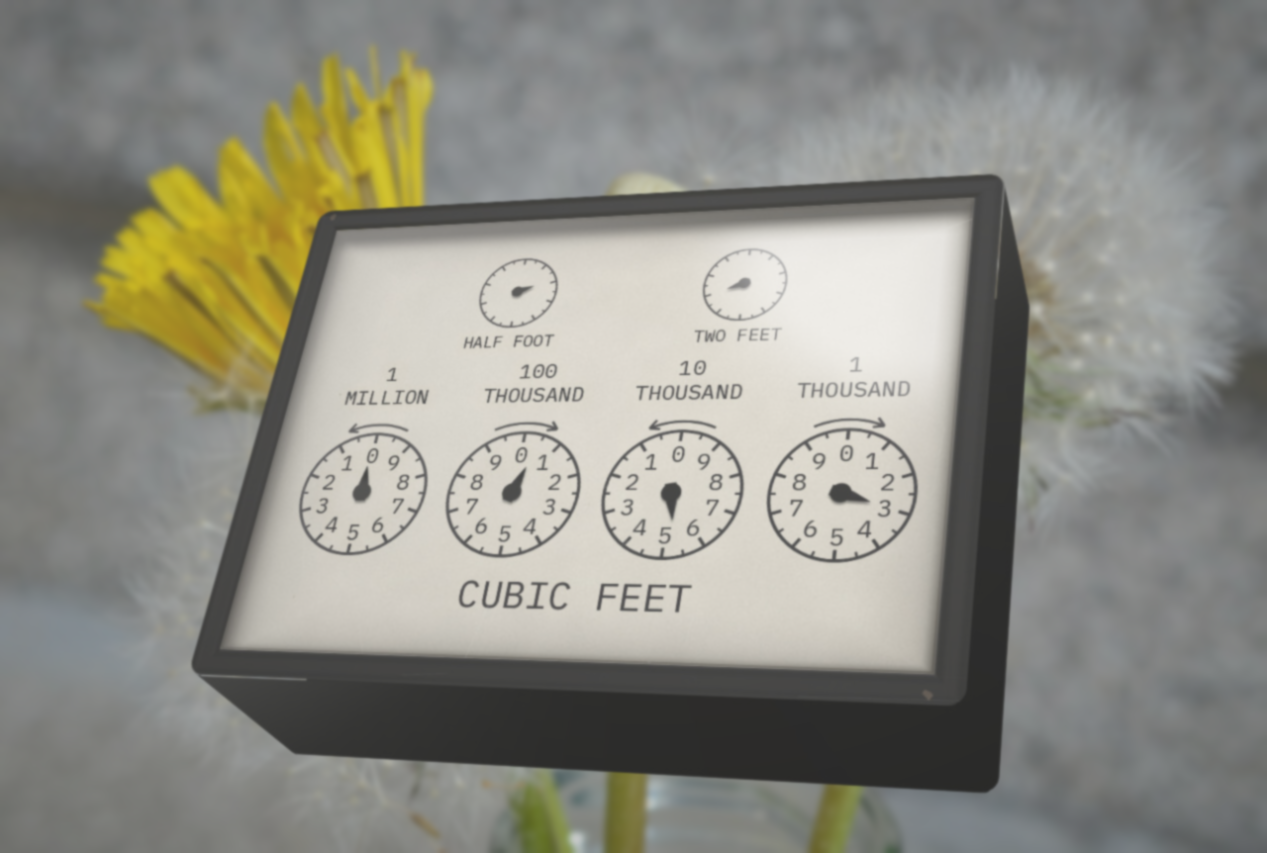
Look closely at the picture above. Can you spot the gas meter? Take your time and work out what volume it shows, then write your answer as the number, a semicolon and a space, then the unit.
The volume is 5300; ft³
